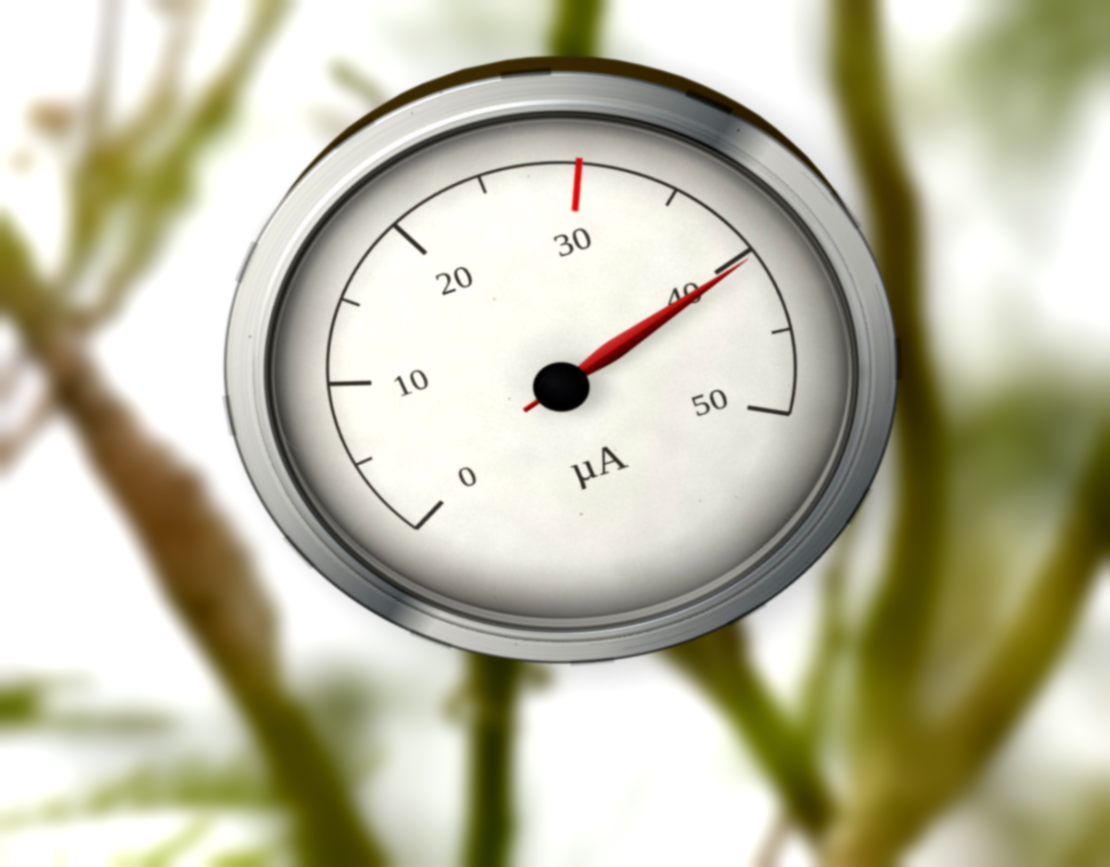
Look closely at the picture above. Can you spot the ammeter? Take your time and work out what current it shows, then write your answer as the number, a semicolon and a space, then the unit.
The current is 40; µA
